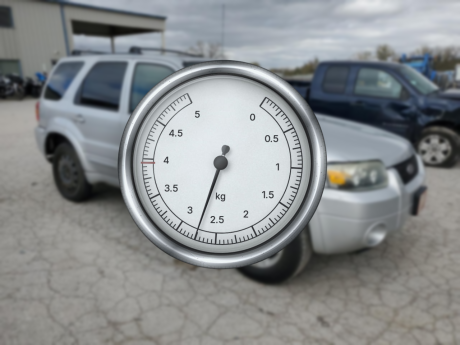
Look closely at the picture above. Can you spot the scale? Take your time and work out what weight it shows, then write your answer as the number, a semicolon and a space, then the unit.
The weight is 2.75; kg
